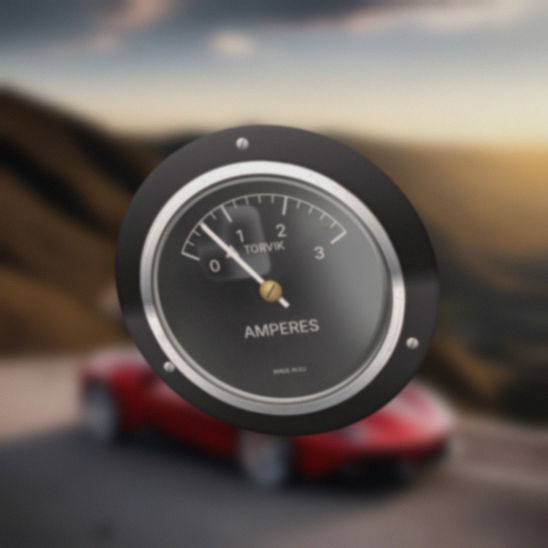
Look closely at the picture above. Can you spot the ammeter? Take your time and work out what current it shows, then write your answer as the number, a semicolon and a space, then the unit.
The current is 0.6; A
